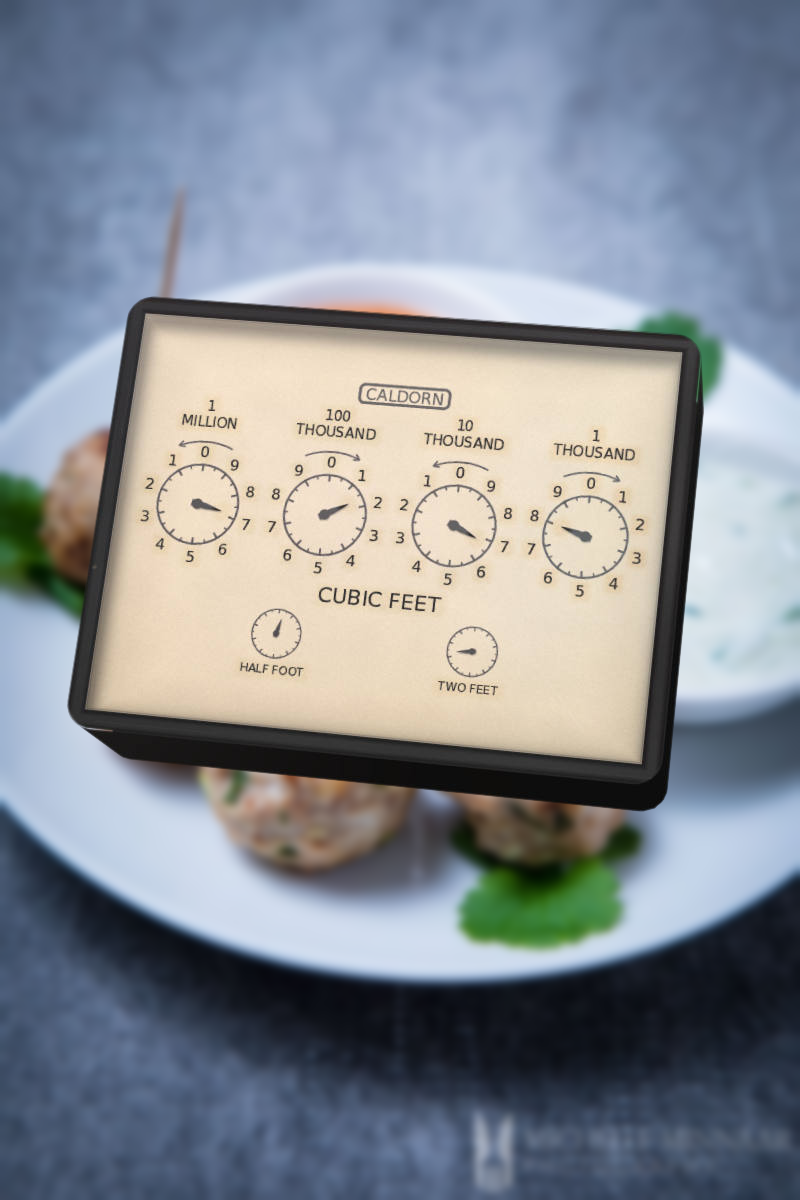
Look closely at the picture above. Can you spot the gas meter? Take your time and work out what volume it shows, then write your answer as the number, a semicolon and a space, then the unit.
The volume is 716800; ft³
